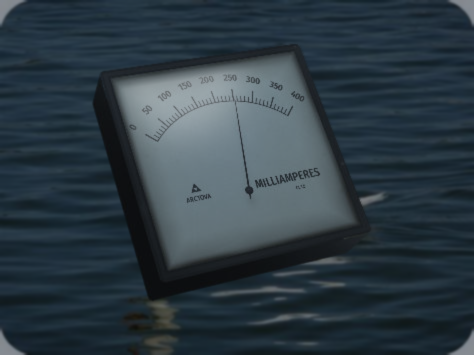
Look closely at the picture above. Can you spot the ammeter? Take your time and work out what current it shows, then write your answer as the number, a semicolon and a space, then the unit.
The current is 250; mA
